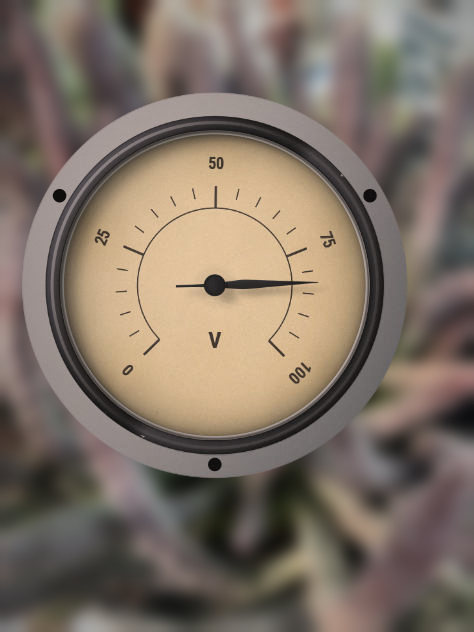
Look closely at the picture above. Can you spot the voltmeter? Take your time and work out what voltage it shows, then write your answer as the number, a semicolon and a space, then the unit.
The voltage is 82.5; V
